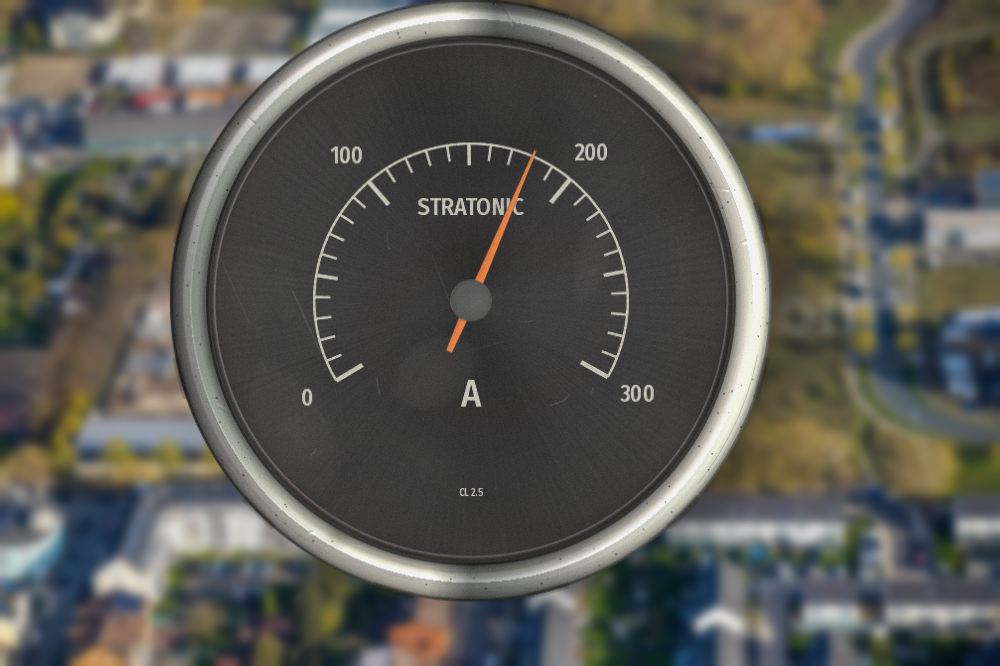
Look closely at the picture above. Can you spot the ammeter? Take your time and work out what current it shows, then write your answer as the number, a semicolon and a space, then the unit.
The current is 180; A
